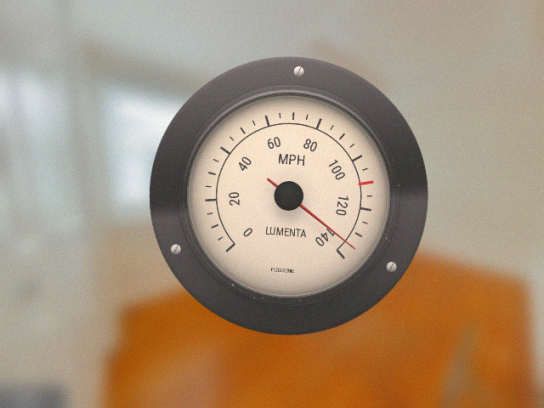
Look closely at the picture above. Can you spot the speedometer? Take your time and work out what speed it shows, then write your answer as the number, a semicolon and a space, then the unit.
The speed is 135; mph
